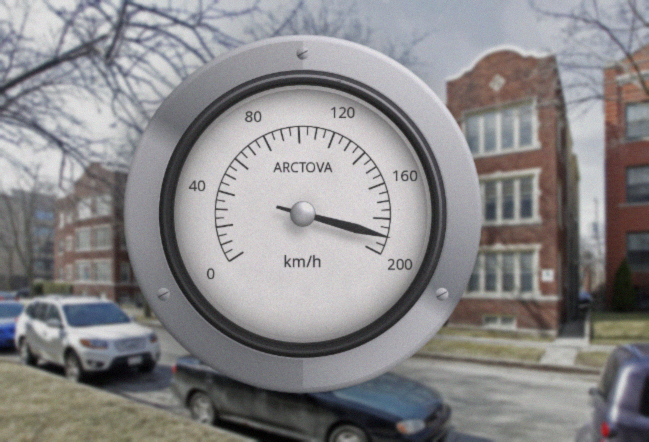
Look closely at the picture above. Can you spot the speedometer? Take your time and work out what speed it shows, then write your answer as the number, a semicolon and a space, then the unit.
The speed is 190; km/h
